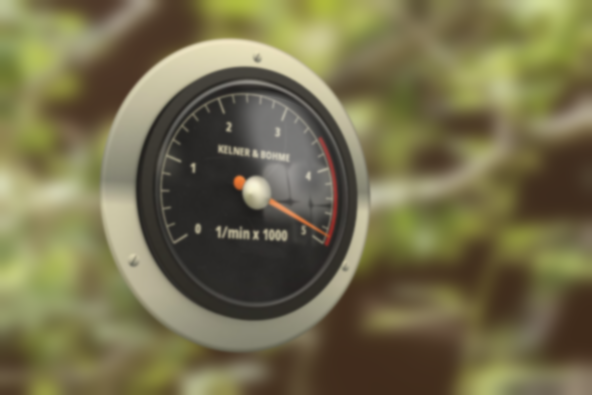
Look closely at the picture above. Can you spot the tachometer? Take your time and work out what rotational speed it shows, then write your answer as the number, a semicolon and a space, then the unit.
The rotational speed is 4900; rpm
